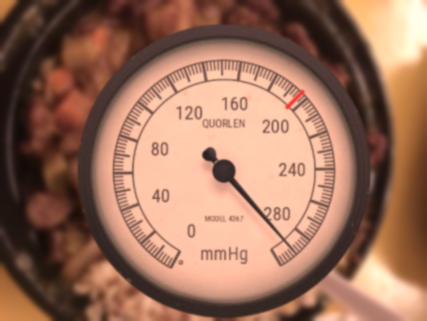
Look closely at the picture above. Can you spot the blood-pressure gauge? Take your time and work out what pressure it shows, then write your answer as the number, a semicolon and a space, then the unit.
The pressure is 290; mmHg
